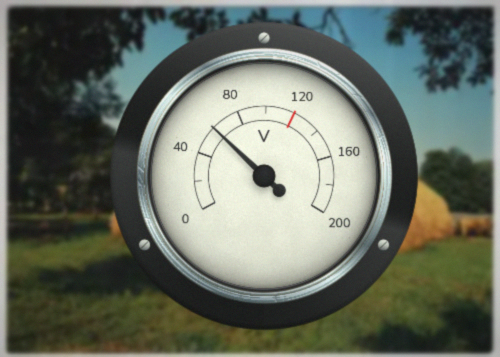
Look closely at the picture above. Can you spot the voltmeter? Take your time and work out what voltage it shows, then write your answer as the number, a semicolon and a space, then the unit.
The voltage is 60; V
